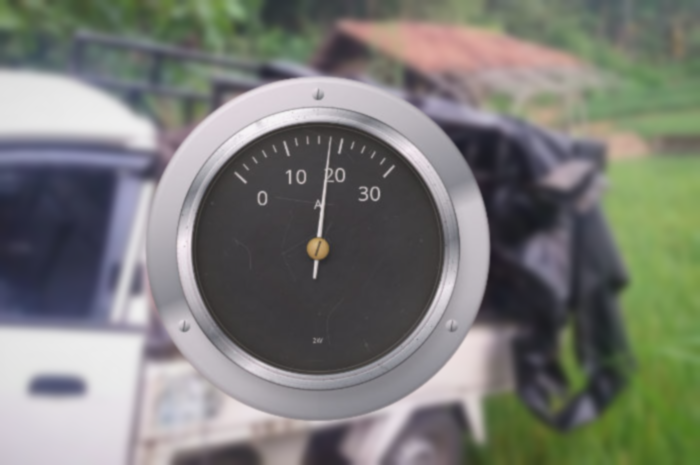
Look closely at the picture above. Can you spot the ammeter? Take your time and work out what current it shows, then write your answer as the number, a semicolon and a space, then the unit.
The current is 18; A
